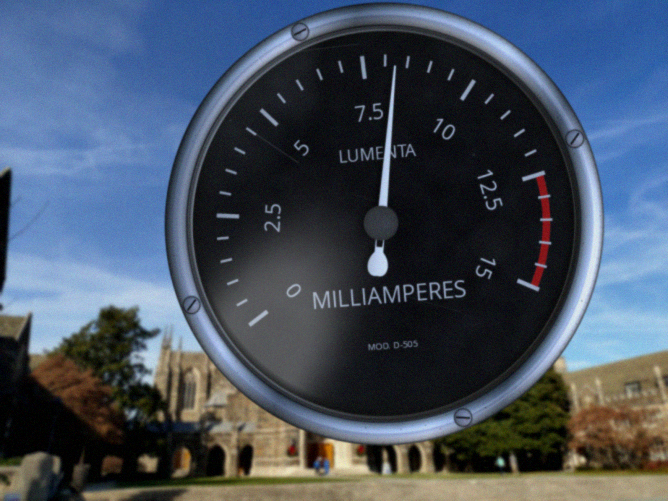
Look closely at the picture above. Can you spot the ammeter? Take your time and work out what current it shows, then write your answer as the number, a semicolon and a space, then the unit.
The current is 8.25; mA
